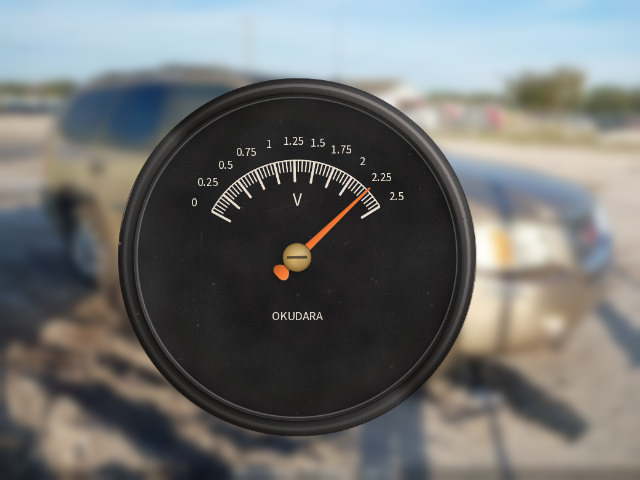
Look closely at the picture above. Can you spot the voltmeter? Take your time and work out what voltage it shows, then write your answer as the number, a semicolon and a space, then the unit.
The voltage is 2.25; V
